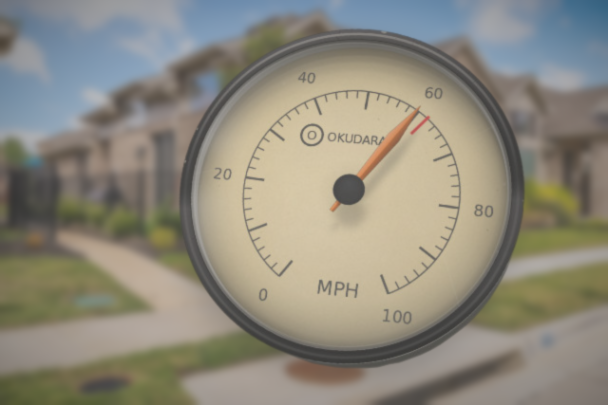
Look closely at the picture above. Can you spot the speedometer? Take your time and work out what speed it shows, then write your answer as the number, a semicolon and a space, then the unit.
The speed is 60; mph
